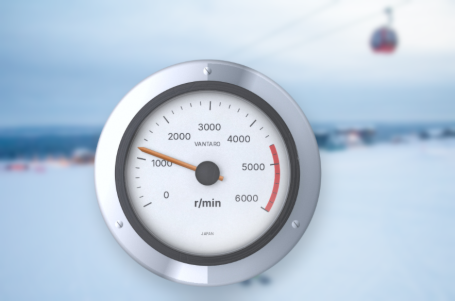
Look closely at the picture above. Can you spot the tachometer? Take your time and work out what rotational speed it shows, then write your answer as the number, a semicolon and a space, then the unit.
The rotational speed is 1200; rpm
